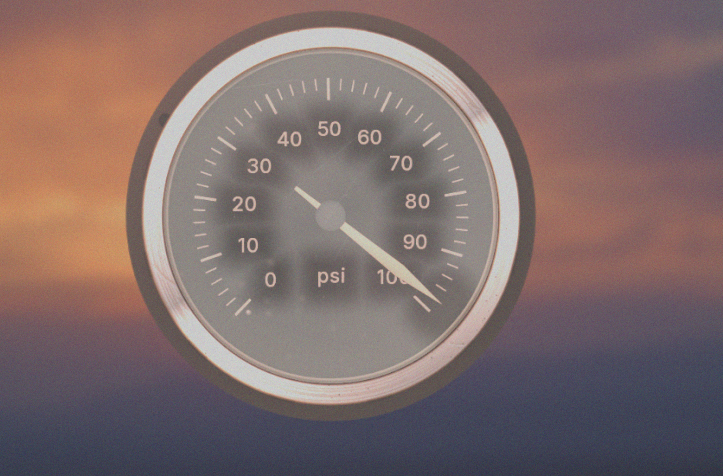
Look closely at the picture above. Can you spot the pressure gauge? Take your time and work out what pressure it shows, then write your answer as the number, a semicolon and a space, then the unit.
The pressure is 98; psi
